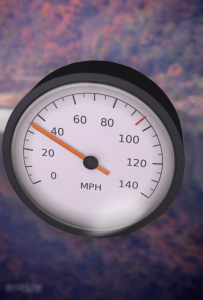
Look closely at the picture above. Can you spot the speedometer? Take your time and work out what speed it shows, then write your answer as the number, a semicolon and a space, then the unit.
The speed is 35; mph
